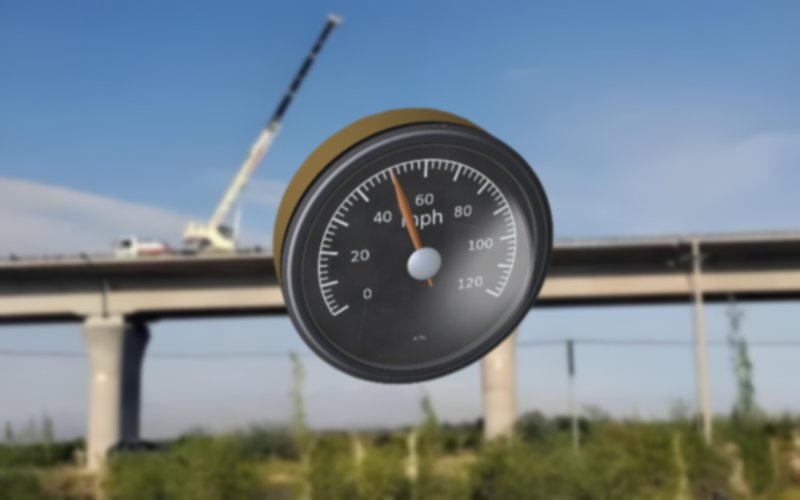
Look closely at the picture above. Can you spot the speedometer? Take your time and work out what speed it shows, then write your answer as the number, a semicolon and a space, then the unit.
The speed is 50; mph
